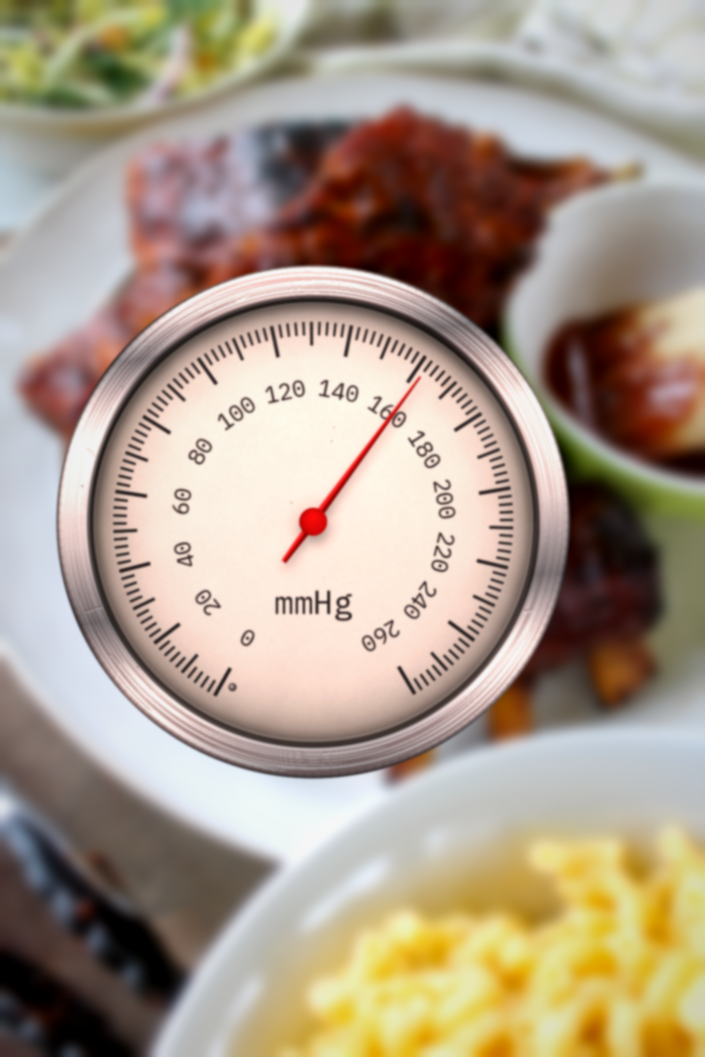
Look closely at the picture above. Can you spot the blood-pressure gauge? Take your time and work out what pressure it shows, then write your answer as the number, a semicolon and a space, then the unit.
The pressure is 162; mmHg
